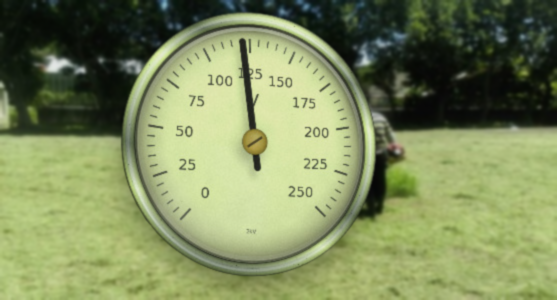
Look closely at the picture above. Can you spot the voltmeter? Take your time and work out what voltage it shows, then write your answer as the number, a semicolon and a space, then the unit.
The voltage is 120; V
